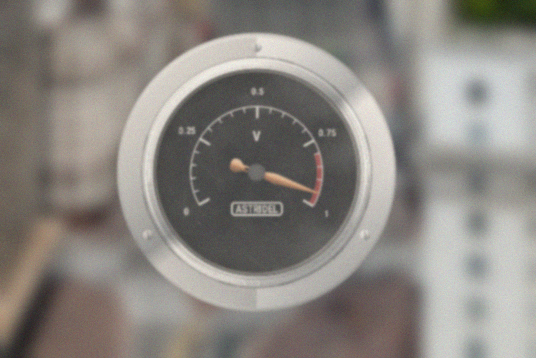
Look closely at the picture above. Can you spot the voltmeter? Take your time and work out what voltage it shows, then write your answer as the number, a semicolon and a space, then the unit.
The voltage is 0.95; V
